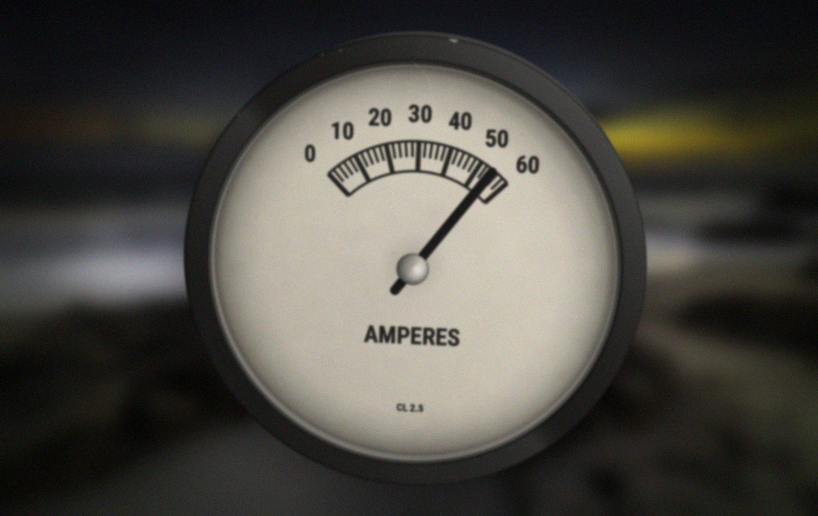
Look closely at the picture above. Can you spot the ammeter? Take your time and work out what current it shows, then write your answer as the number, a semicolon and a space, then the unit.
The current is 54; A
